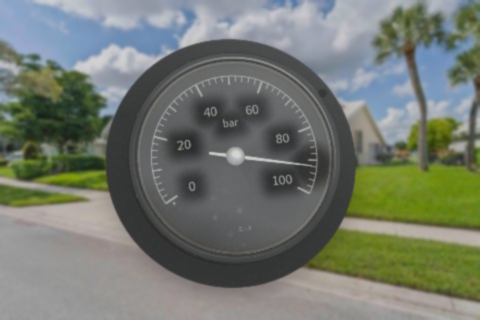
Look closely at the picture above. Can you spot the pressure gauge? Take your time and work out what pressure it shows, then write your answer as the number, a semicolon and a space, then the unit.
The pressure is 92; bar
